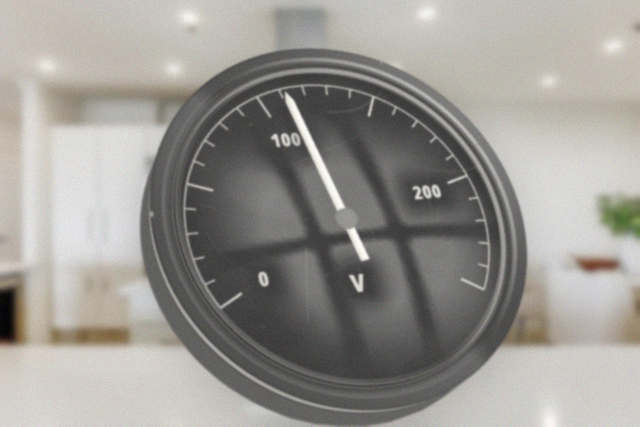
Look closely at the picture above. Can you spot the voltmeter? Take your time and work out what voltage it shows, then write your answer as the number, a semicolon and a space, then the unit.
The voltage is 110; V
